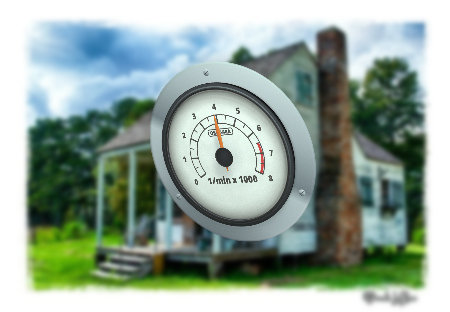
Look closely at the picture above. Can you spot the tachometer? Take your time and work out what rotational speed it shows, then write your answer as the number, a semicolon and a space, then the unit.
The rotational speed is 4000; rpm
